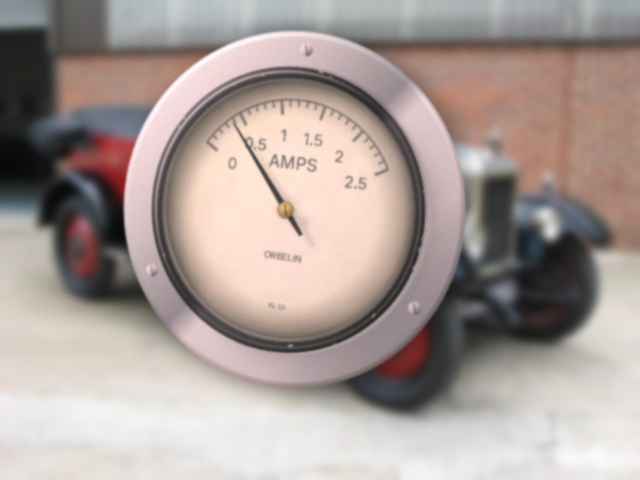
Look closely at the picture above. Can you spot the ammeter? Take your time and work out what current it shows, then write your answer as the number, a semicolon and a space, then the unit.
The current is 0.4; A
